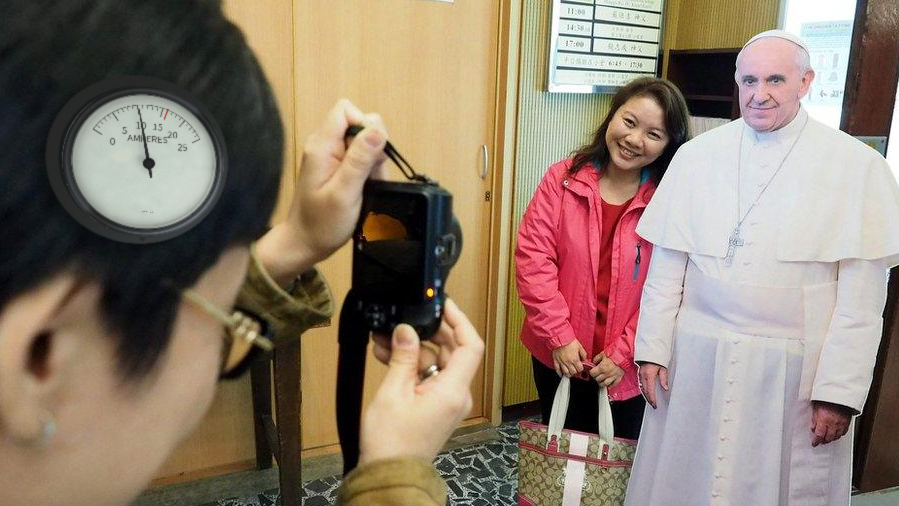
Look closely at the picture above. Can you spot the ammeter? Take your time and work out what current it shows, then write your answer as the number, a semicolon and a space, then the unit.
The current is 10; A
